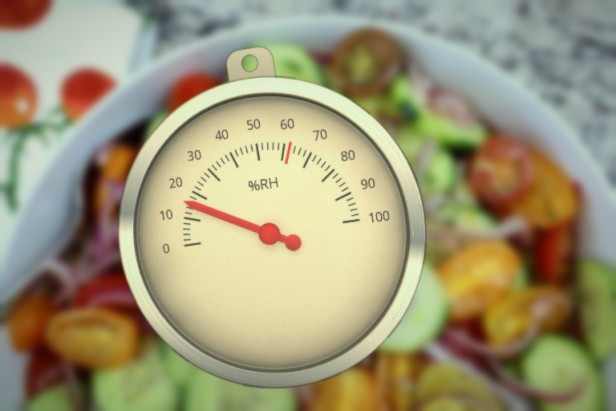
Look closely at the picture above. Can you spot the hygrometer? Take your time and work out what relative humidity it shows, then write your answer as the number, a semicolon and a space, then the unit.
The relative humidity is 16; %
